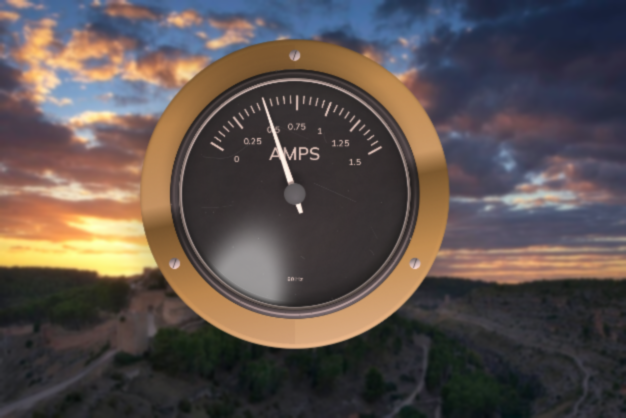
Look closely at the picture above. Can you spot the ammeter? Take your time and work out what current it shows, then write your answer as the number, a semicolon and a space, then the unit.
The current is 0.5; A
